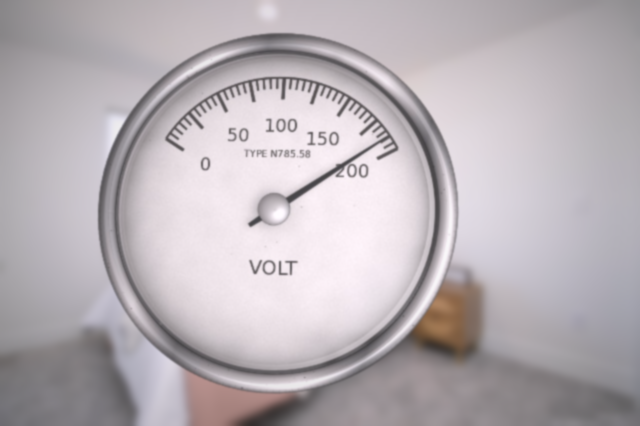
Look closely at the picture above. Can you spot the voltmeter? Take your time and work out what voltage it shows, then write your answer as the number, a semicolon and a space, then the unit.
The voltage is 190; V
